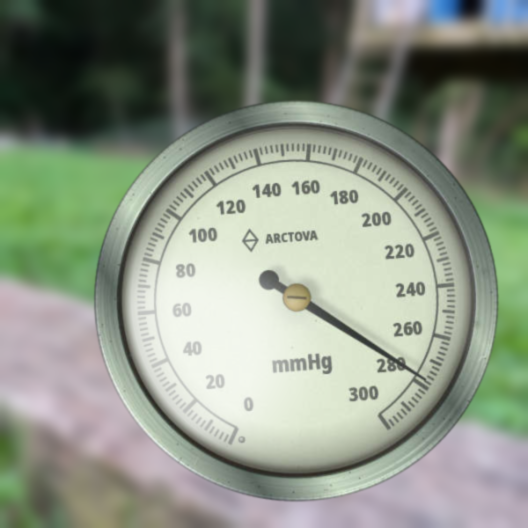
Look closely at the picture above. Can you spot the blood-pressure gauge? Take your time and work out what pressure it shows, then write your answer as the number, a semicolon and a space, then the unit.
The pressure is 278; mmHg
